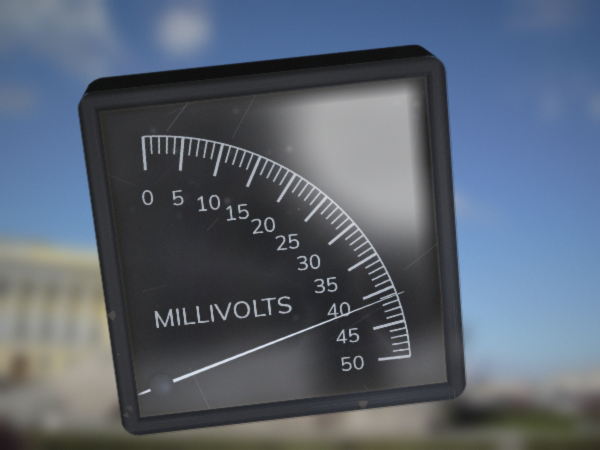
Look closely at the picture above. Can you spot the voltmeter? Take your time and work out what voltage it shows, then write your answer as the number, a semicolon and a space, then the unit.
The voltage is 41; mV
